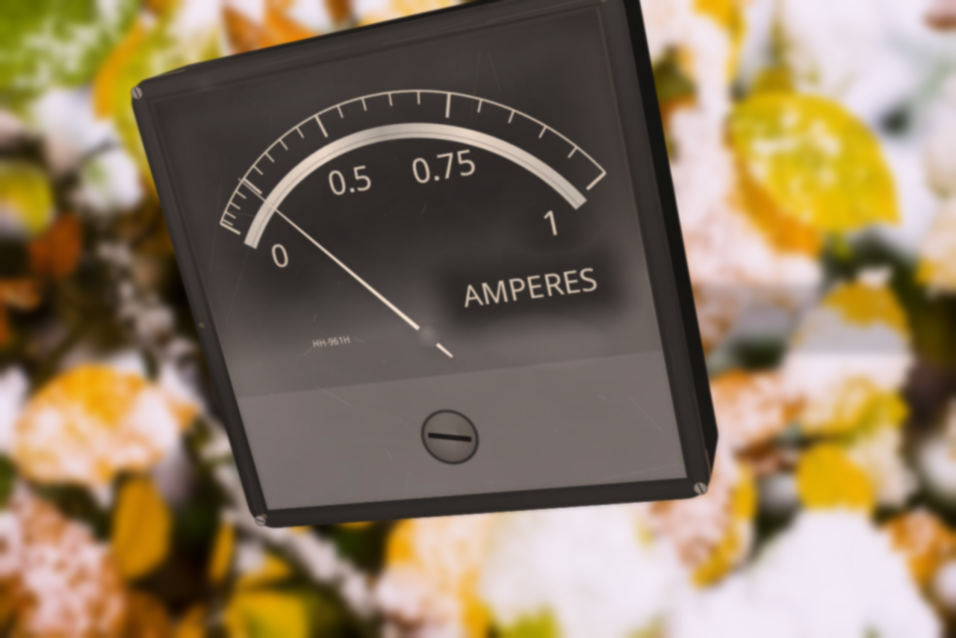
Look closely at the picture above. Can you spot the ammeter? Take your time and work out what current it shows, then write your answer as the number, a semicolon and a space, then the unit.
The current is 0.25; A
